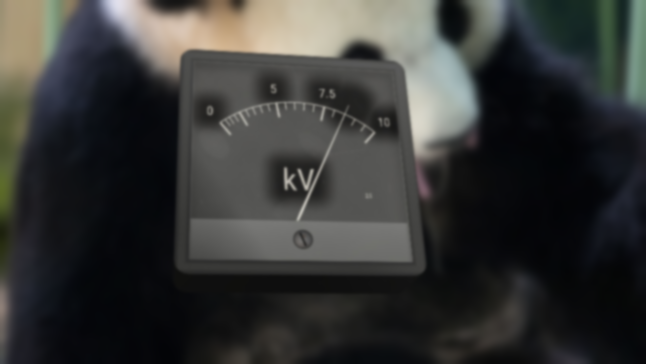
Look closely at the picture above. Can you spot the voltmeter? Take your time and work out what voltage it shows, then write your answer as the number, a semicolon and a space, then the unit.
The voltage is 8.5; kV
